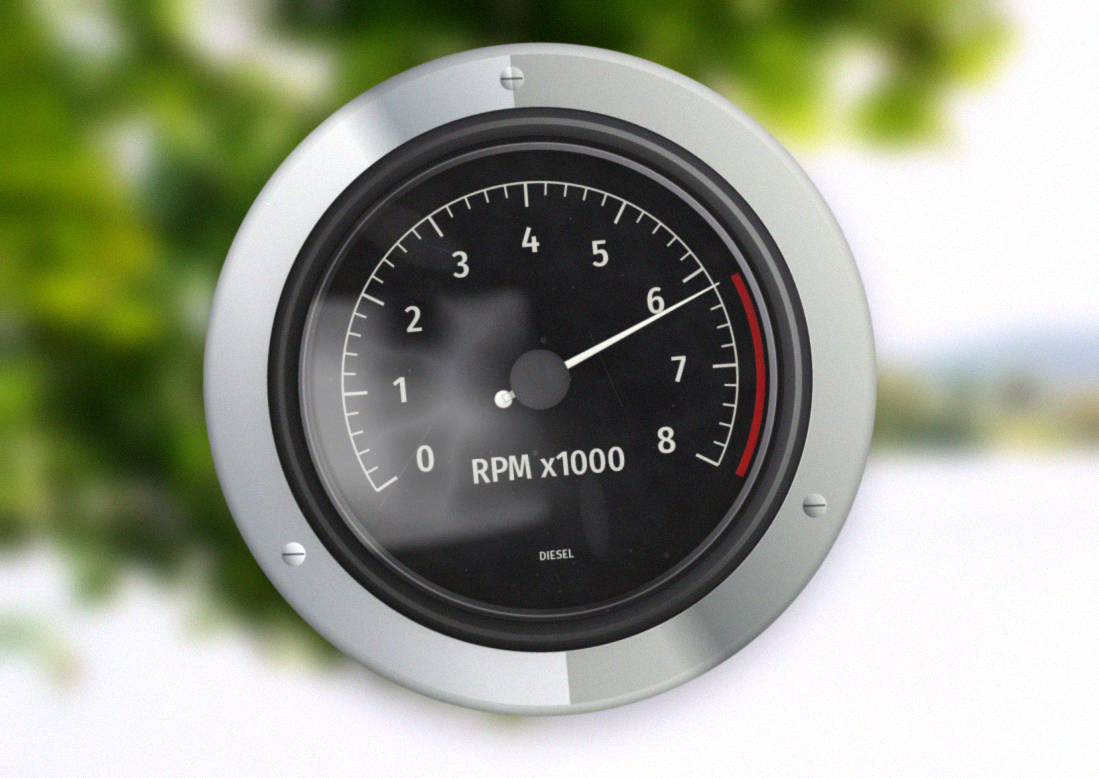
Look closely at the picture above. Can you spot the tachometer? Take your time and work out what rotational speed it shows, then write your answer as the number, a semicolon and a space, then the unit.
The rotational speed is 6200; rpm
